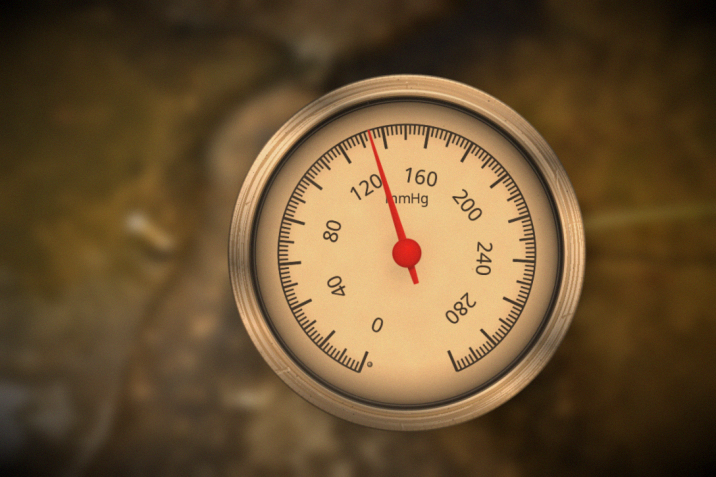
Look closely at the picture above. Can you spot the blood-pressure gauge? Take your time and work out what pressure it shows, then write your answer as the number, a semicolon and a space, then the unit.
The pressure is 134; mmHg
